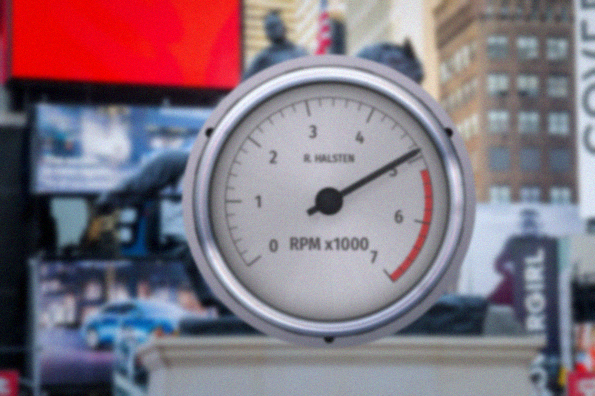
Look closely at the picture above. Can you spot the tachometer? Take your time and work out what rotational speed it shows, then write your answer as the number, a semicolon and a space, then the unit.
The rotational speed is 4900; rpm
